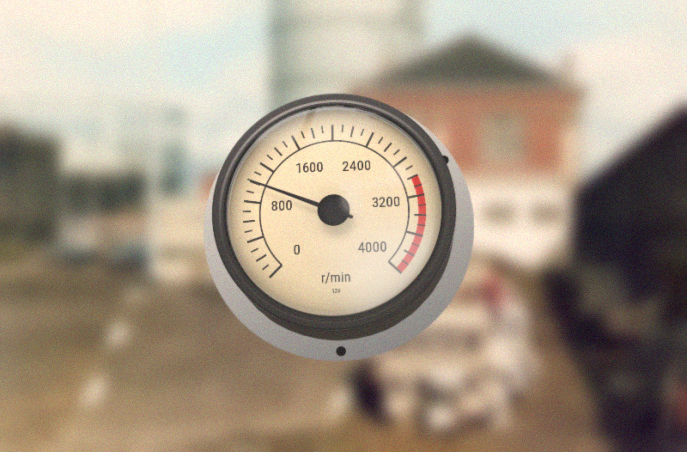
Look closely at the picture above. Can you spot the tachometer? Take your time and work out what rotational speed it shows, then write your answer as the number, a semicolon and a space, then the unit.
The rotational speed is 1000; rpm
